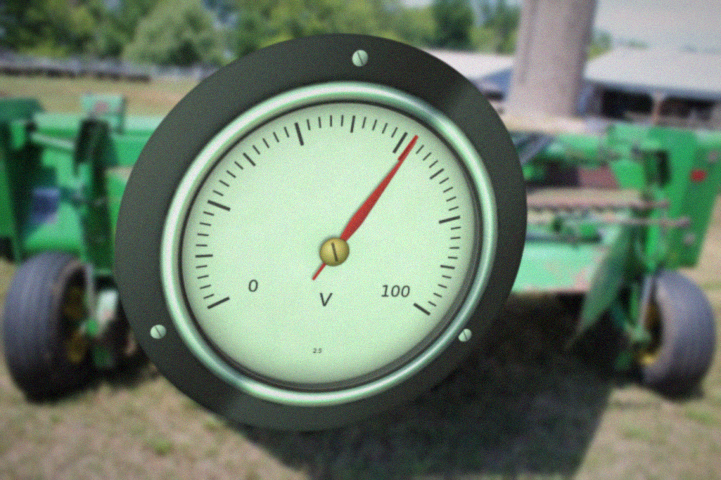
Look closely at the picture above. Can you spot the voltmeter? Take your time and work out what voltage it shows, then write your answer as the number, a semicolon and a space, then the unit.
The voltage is 62; V
